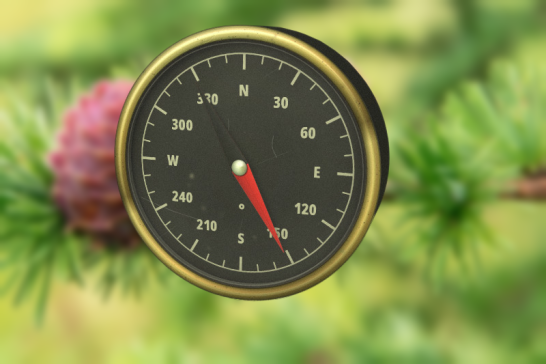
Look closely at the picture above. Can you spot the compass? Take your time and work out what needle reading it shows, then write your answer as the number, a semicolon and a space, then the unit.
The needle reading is 150; °
